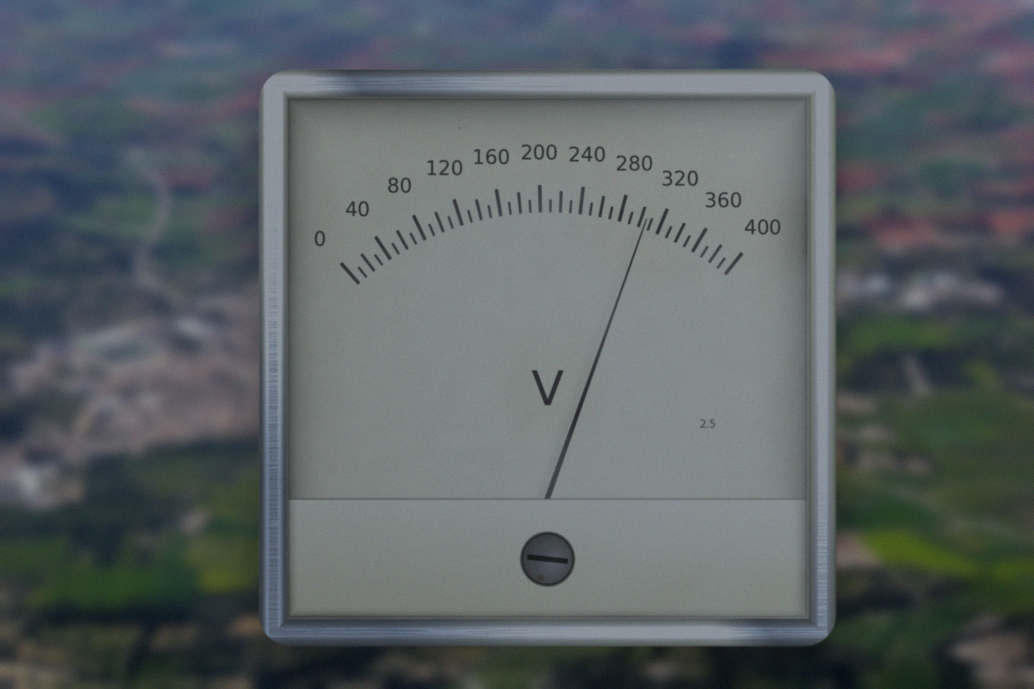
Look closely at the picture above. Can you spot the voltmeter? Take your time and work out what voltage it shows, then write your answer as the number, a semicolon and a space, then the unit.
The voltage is 305; V
